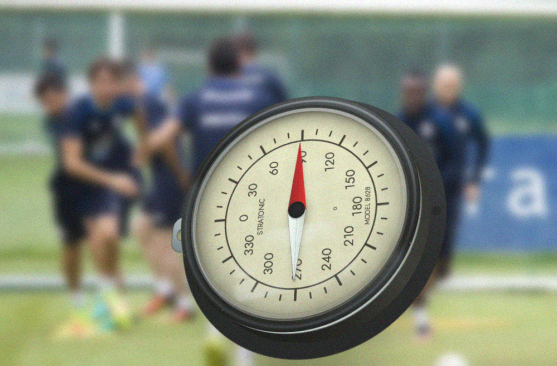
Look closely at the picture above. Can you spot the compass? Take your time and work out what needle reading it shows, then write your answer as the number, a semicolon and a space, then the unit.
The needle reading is 90; °
